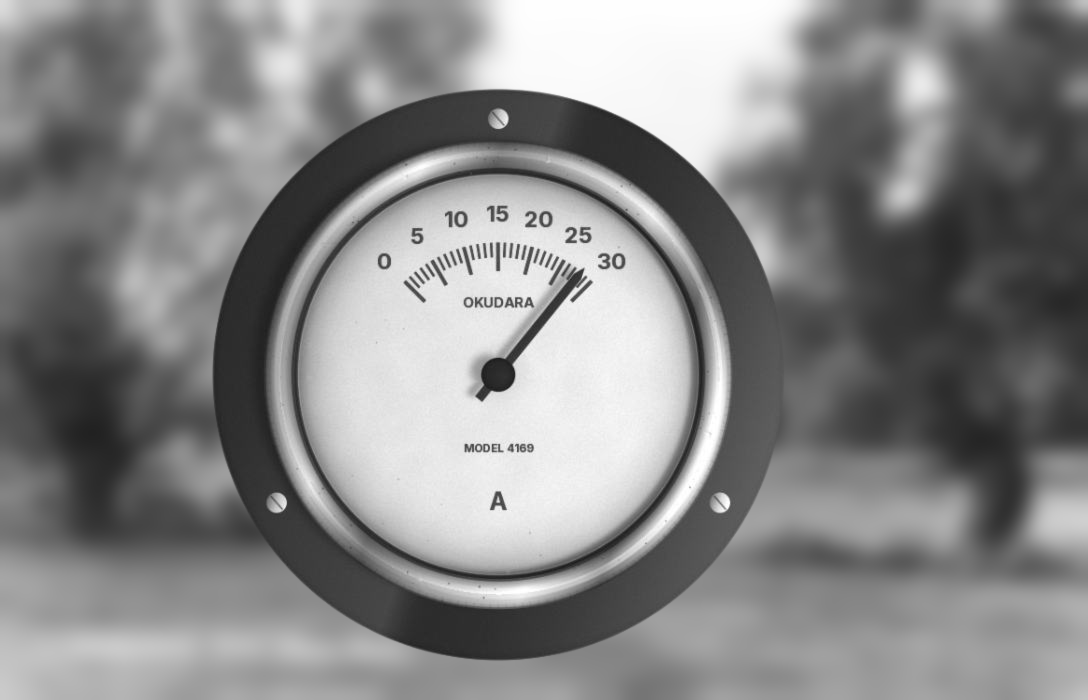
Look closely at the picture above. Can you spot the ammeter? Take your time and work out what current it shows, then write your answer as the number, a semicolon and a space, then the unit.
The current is 28; A
